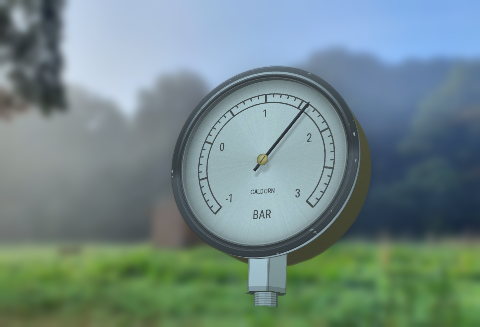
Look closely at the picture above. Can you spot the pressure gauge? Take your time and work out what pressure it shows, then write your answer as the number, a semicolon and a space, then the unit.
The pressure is 1.6; bar
